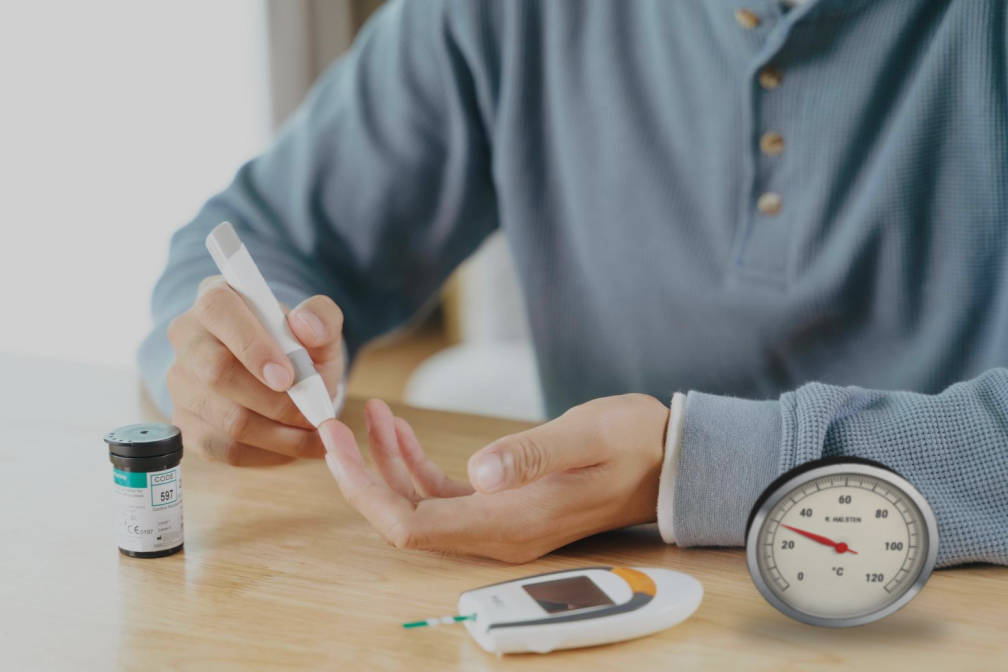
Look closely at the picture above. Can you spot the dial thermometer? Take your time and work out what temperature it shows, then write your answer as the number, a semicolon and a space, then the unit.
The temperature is 30; °C
